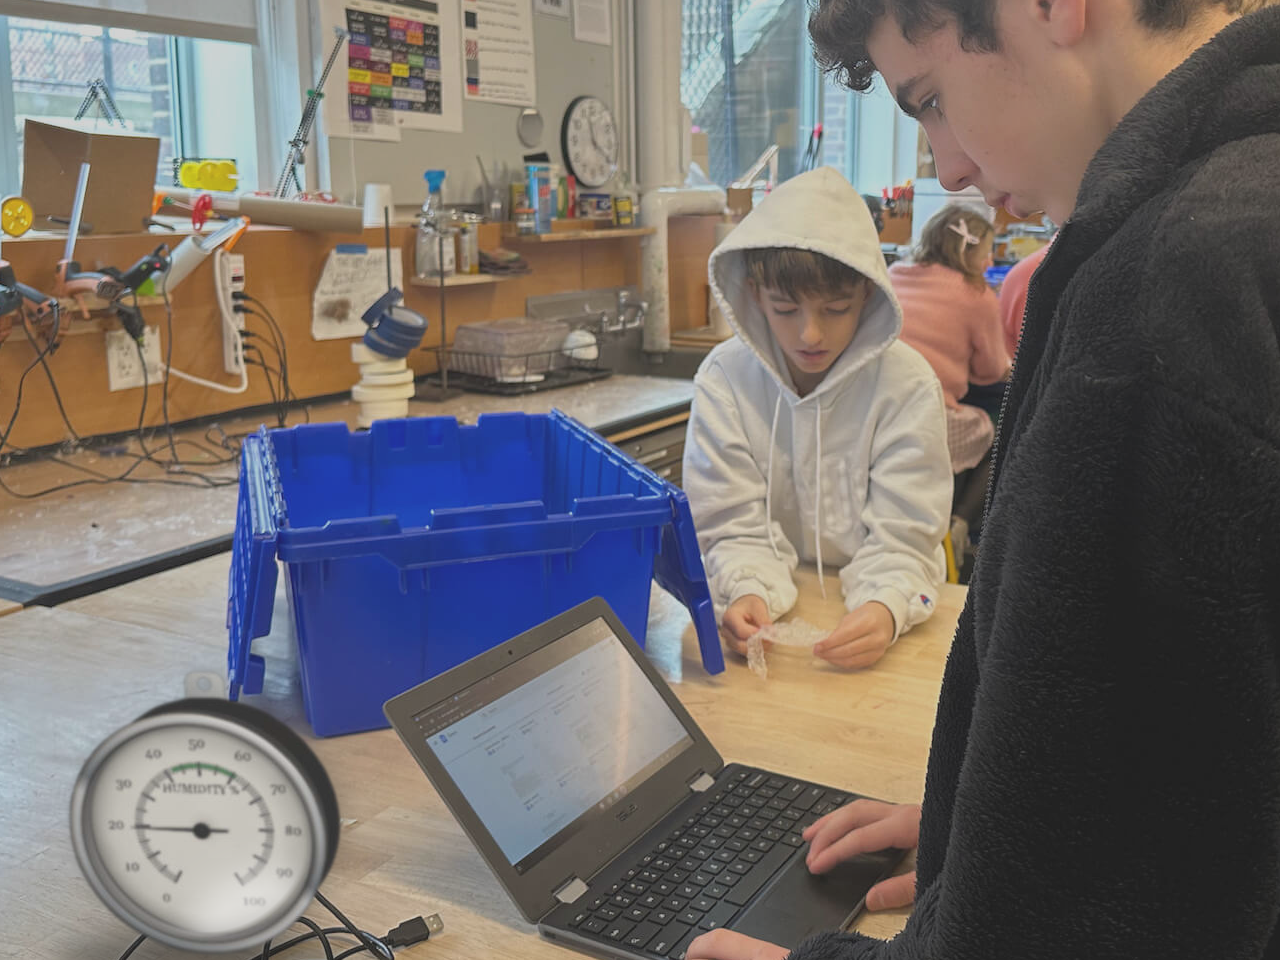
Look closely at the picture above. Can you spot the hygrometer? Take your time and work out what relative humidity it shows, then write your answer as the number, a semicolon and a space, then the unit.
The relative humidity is 20; %
